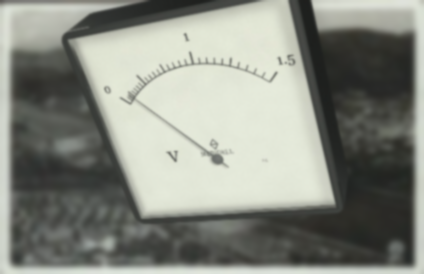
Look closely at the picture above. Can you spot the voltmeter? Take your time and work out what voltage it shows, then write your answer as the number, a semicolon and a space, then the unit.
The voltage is 0.25; V
